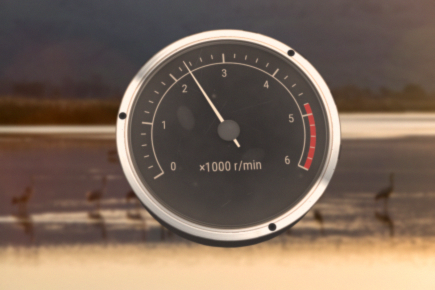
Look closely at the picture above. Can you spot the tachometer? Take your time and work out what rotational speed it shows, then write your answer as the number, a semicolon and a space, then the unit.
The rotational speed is 2300; rpm
